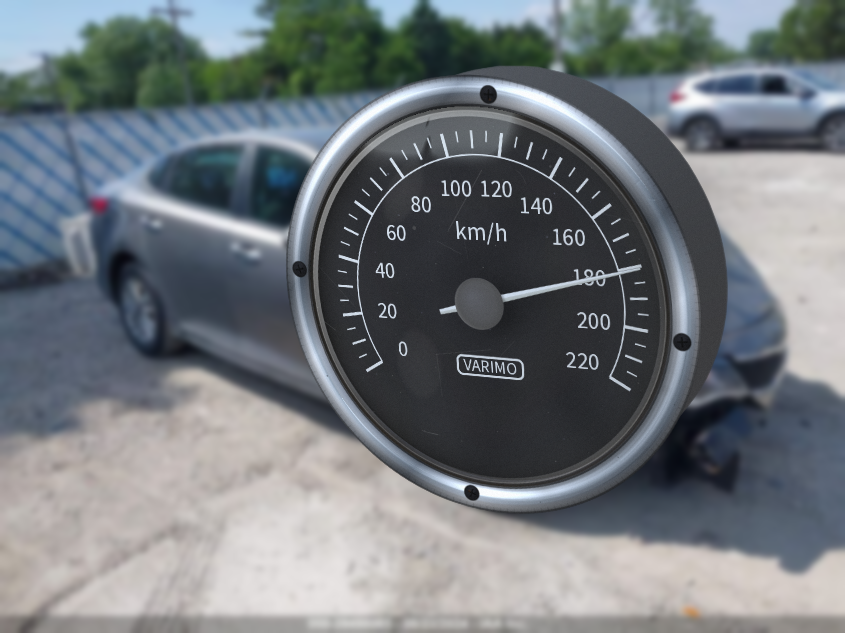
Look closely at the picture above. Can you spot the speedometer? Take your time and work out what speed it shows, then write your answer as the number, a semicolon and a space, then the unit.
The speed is 180; km/h
